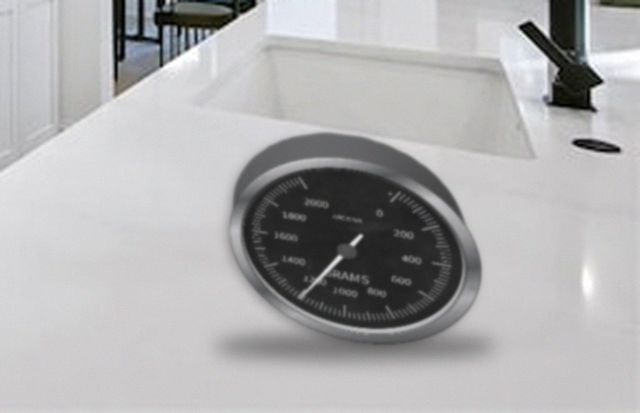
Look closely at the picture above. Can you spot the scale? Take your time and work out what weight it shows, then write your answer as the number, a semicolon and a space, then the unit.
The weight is 1200; g
